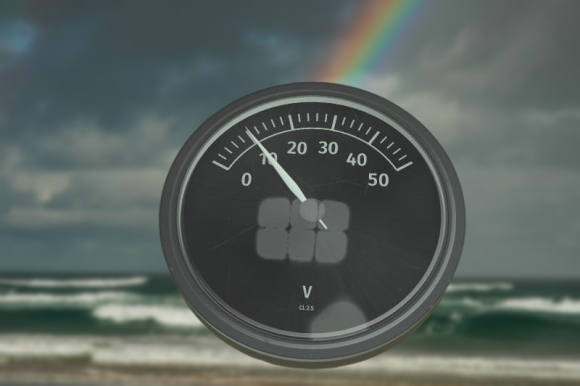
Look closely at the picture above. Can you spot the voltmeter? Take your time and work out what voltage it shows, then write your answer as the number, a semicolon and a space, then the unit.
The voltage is 10; V
